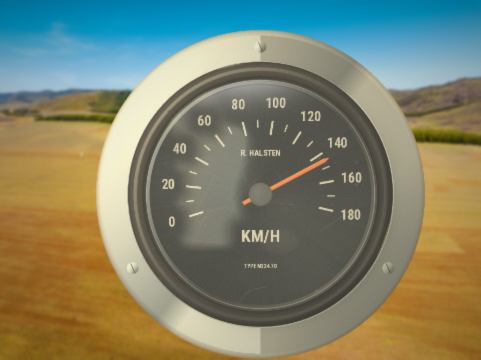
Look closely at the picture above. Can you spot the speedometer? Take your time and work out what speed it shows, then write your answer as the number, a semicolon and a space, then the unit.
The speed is 145; km/h
